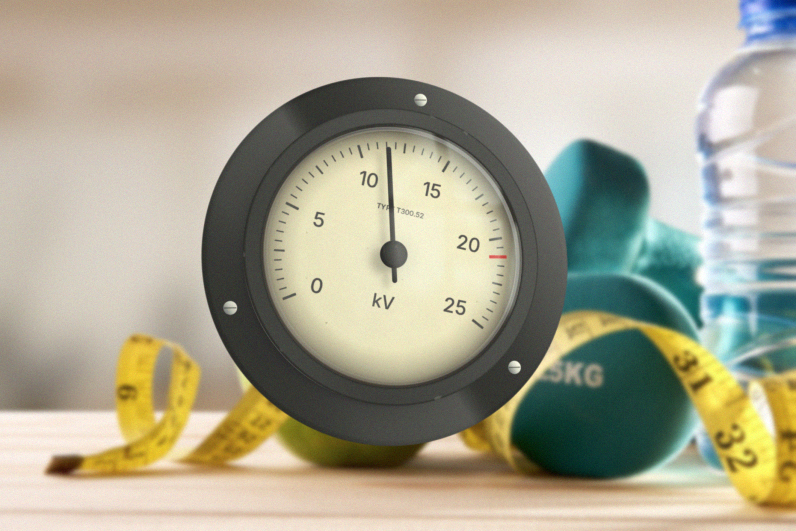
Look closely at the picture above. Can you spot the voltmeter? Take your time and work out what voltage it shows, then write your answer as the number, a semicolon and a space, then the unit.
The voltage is 11.5; kV
